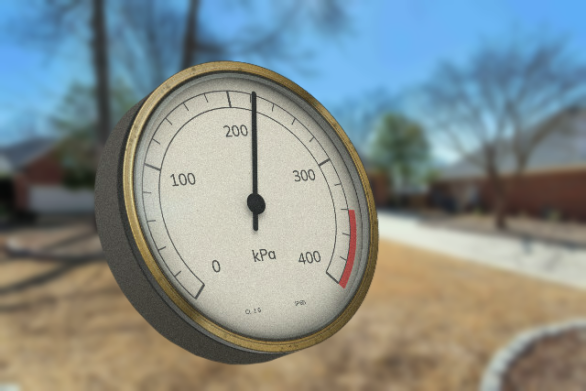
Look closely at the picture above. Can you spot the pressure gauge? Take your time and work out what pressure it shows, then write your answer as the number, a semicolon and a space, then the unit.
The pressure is 220; kPa
